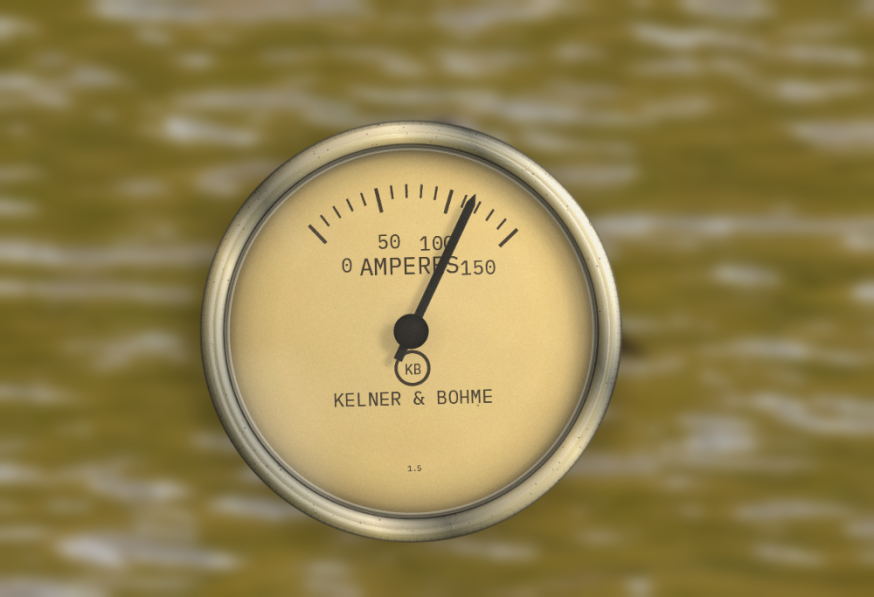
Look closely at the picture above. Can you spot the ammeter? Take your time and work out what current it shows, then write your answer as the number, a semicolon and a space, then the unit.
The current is 115; A
